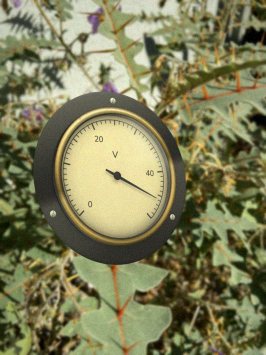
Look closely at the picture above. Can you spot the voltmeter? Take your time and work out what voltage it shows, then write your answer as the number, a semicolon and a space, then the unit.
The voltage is 46; V
